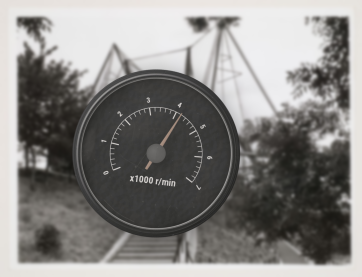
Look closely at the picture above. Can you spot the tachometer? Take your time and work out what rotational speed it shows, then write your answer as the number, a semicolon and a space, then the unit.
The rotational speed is 4200; rpm
